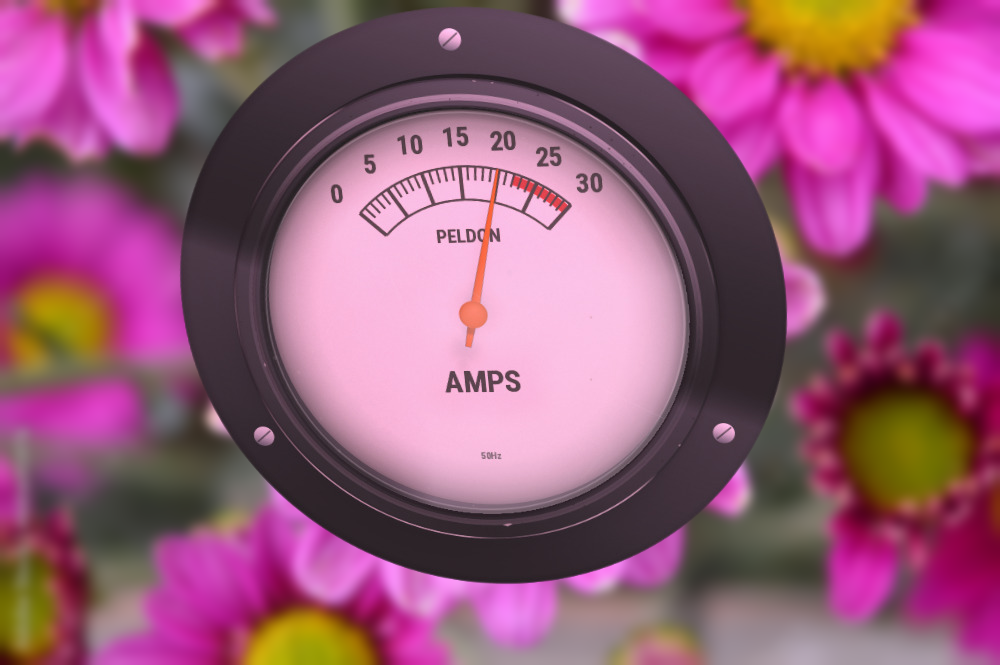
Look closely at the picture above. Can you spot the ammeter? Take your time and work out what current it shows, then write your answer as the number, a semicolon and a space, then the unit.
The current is 20; A
